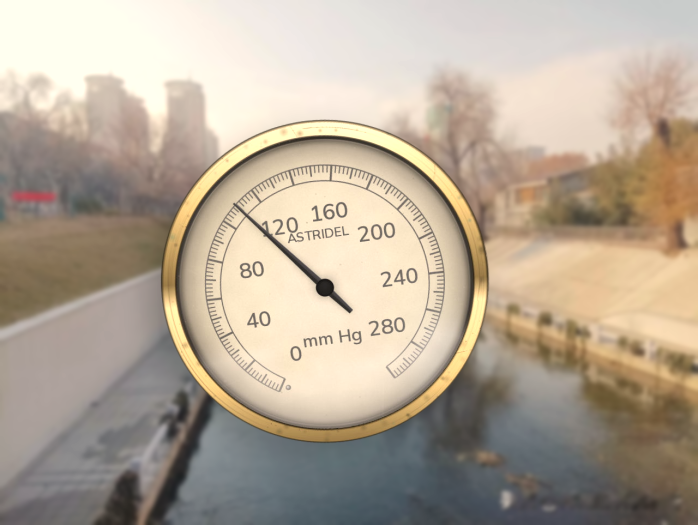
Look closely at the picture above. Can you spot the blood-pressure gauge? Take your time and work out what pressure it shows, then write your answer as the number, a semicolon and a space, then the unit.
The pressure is 110; mmHg
